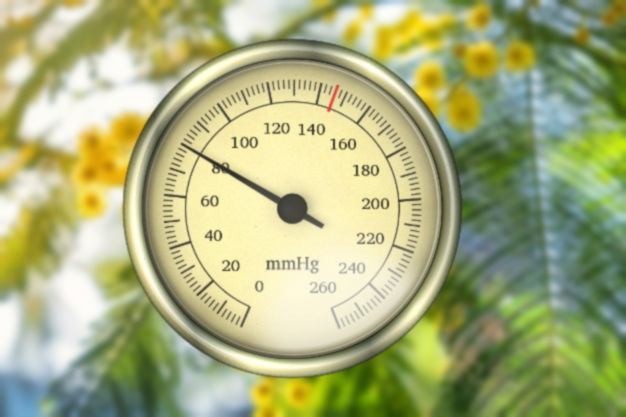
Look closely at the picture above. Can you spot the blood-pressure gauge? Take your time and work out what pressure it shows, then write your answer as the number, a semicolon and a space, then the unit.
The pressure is 80; mmHg
